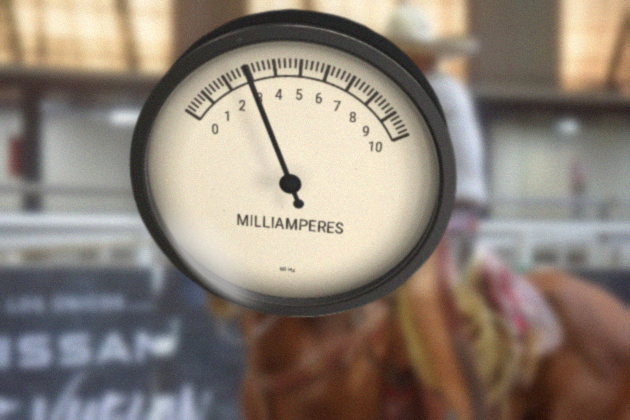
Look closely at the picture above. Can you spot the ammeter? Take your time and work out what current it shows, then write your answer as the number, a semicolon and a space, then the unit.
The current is 3; mA
